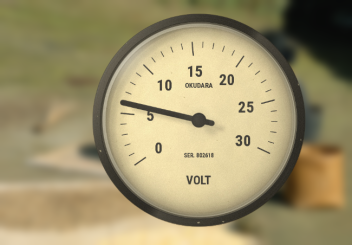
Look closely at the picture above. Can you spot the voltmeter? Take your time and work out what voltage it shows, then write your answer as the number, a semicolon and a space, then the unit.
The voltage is 6; V
